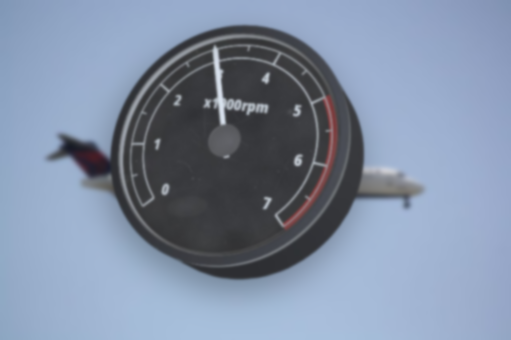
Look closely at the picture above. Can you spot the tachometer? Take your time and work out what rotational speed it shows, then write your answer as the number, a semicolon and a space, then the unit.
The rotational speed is 3000; rpm
